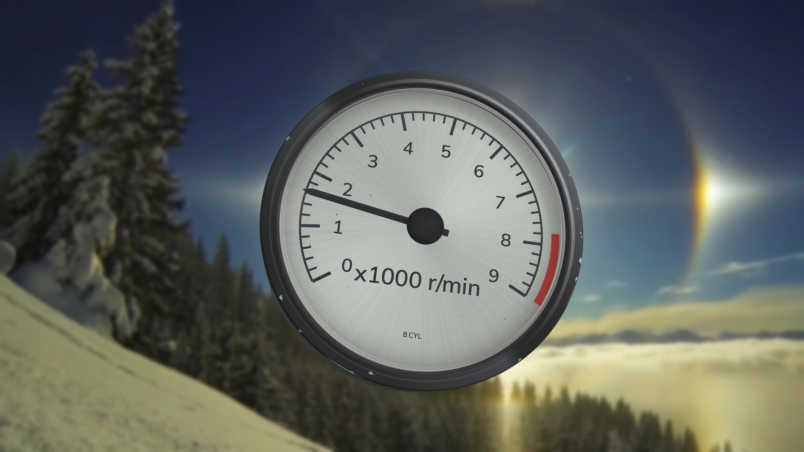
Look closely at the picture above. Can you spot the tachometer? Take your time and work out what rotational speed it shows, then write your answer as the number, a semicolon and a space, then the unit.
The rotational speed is 1600; rpm
